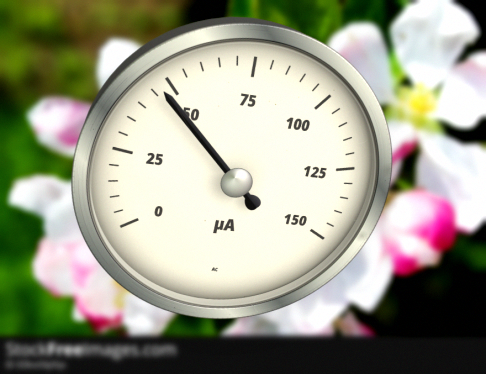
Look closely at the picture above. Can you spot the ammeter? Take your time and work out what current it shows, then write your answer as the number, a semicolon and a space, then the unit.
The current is 47.5; µA
